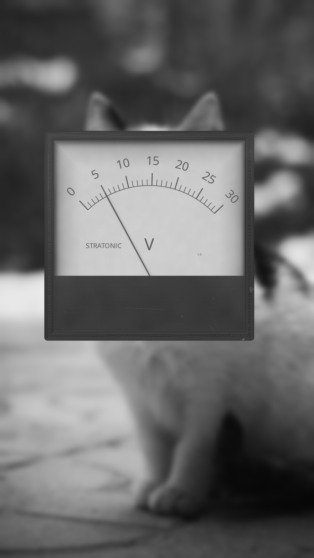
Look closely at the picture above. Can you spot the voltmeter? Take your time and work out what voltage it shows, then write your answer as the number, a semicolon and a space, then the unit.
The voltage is 5; V
